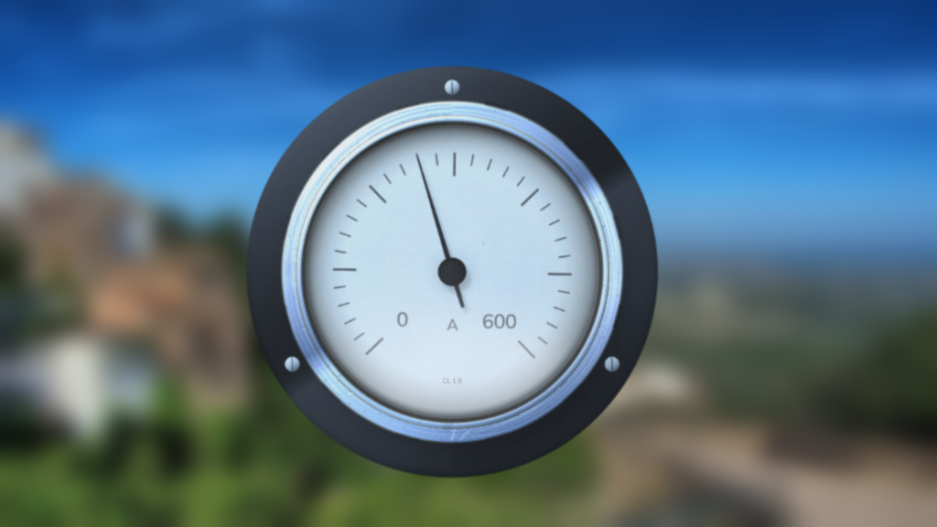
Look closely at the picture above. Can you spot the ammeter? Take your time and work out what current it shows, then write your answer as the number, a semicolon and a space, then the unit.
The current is 260; A
